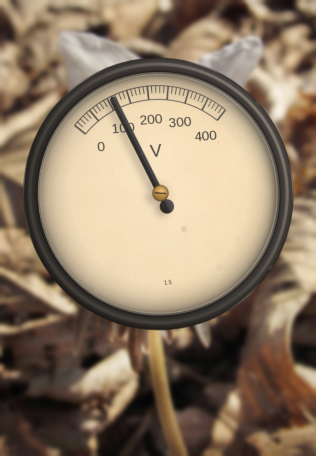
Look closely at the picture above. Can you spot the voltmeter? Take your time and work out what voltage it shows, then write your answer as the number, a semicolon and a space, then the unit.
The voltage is 110; V
